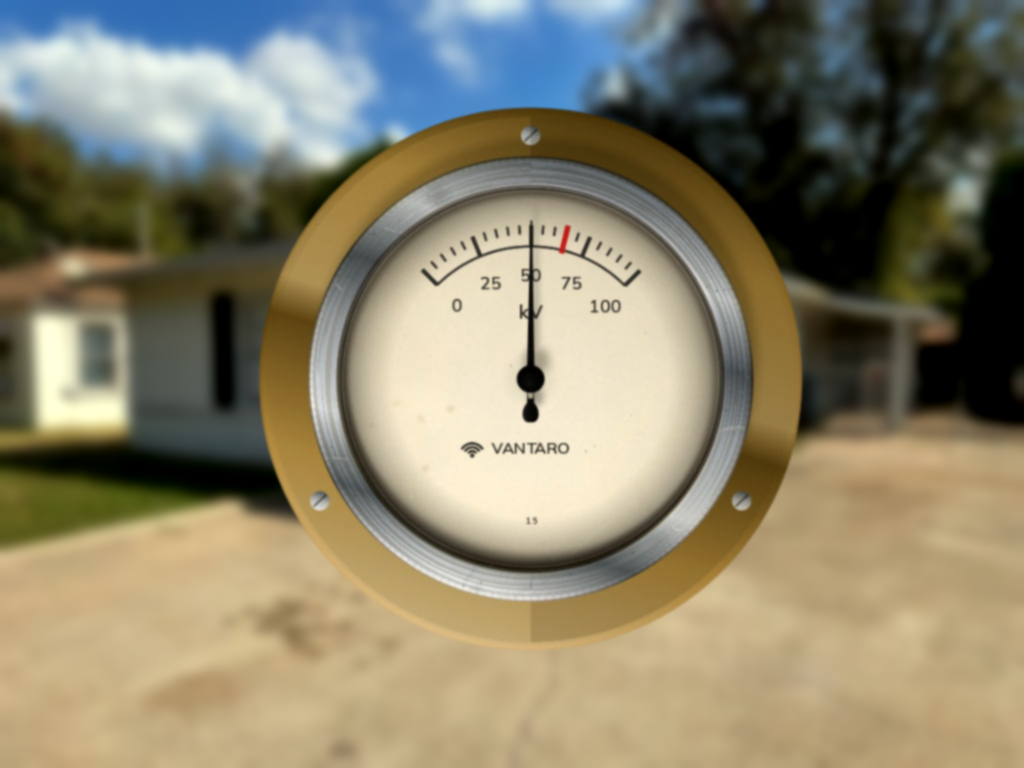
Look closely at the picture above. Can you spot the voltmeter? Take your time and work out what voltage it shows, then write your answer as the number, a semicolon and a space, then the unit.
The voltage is 50; kV
